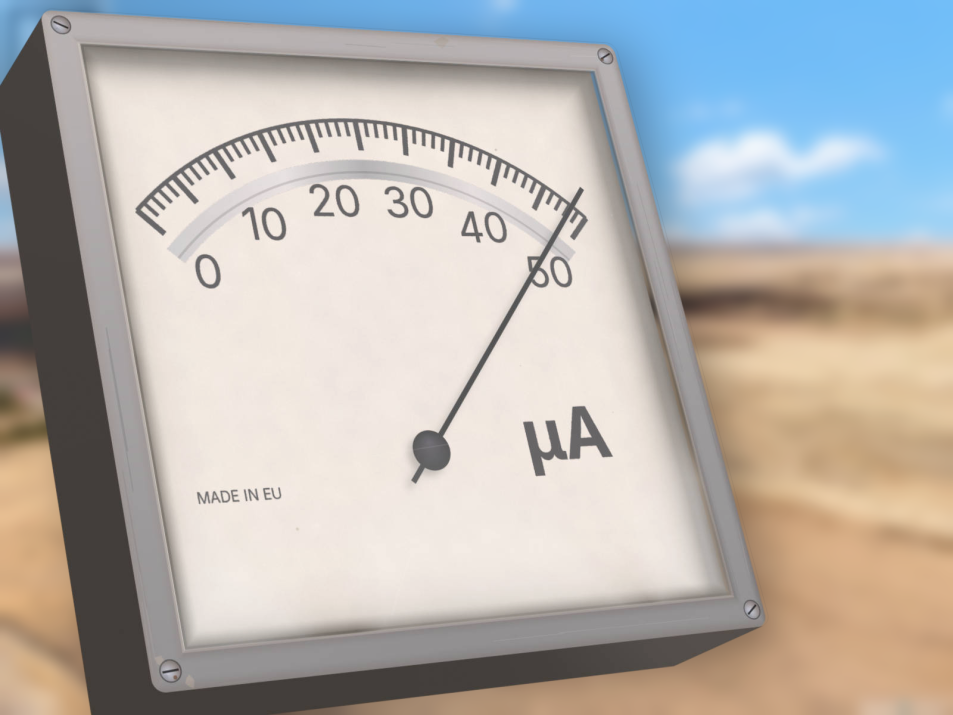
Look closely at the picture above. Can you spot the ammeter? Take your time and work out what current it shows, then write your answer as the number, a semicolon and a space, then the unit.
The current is 48; µA
